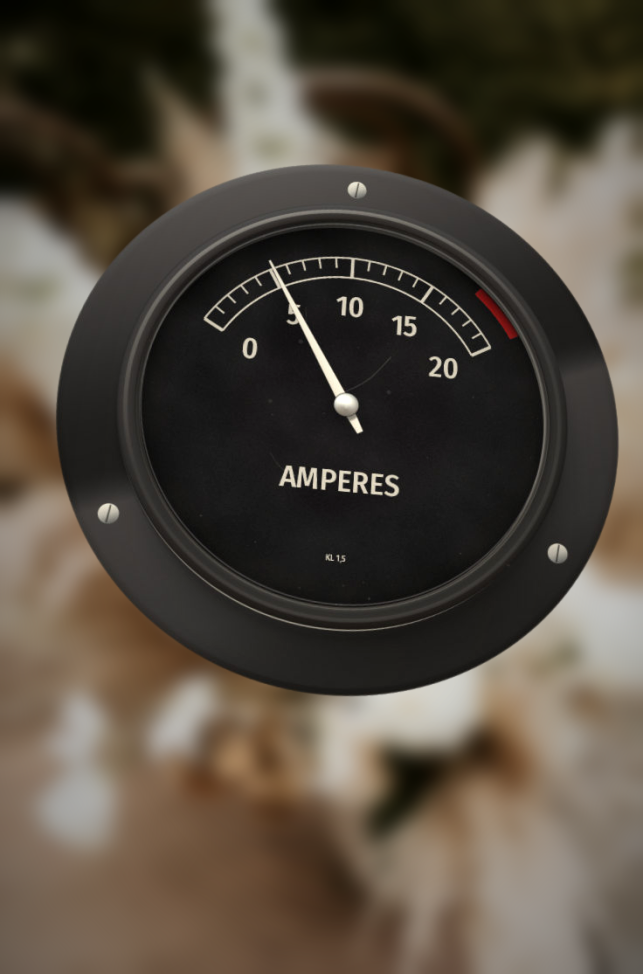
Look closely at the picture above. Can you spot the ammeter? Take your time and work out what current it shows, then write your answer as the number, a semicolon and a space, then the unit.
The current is 5; A
